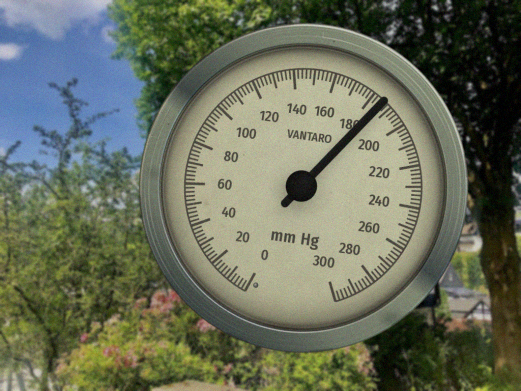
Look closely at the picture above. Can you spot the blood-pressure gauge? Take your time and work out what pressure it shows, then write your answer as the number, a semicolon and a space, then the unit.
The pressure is 186; mmHg
